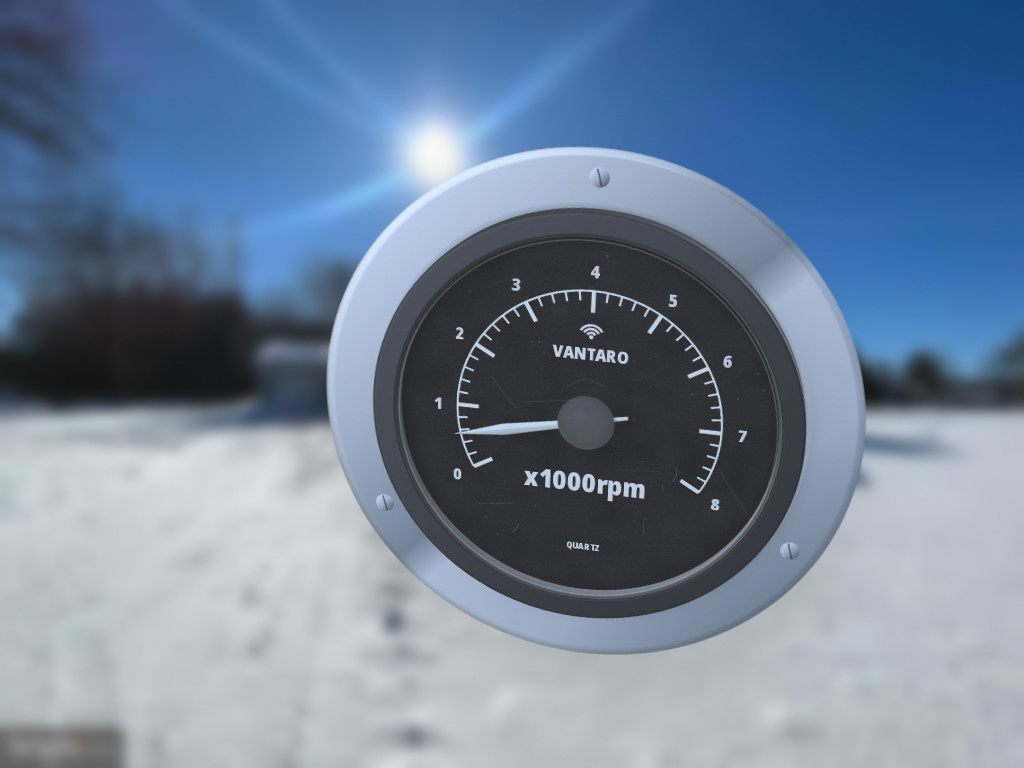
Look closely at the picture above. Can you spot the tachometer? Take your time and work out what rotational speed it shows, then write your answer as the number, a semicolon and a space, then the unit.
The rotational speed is 600; rpm
